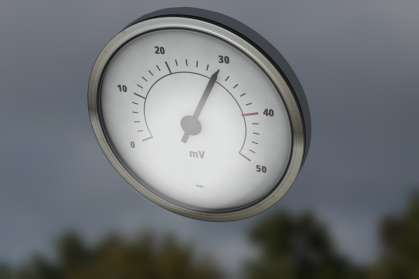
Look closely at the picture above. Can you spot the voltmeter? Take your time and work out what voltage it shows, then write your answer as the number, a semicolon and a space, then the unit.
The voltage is 30; mV
